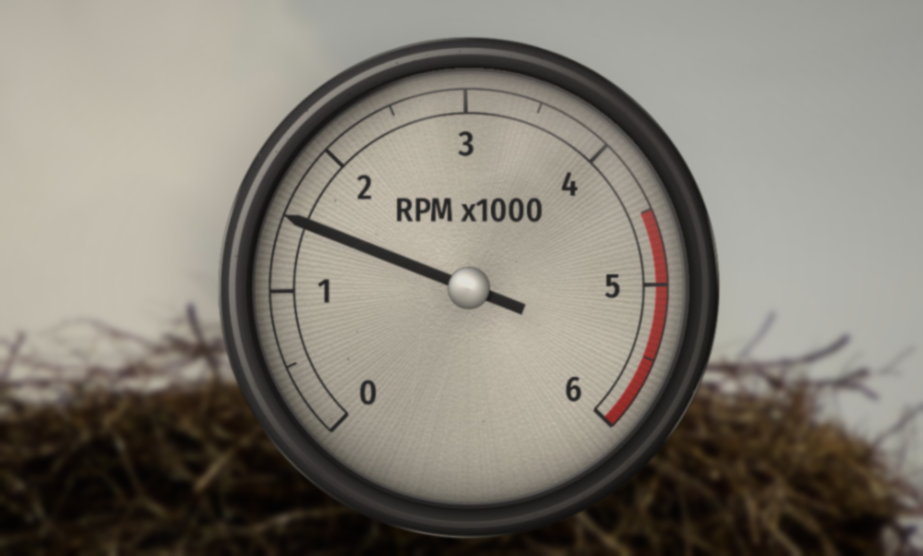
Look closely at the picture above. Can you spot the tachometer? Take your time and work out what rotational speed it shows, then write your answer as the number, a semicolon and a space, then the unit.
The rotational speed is 1500; rpm
